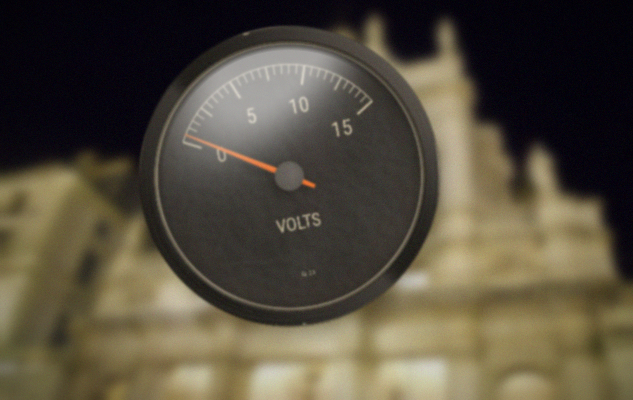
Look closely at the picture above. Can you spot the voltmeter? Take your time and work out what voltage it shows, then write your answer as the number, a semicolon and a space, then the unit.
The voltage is 0.5; V
